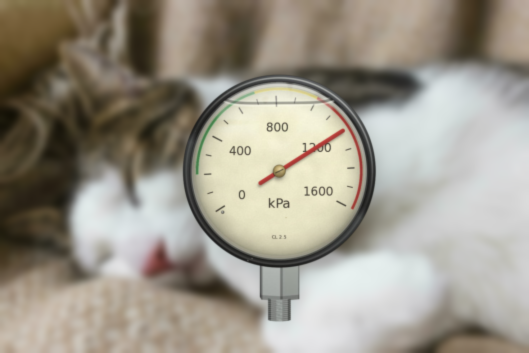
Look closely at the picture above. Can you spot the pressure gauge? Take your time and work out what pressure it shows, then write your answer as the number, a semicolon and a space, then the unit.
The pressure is 1200; kPa
